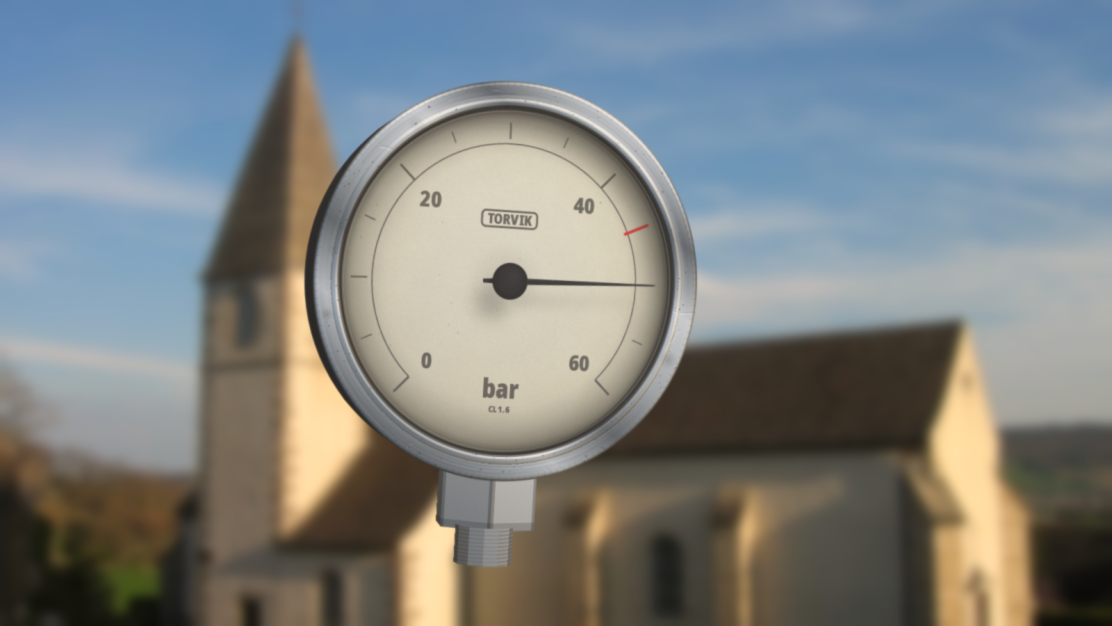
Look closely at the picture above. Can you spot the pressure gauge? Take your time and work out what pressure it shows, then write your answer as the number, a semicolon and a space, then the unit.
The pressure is 50; bar
